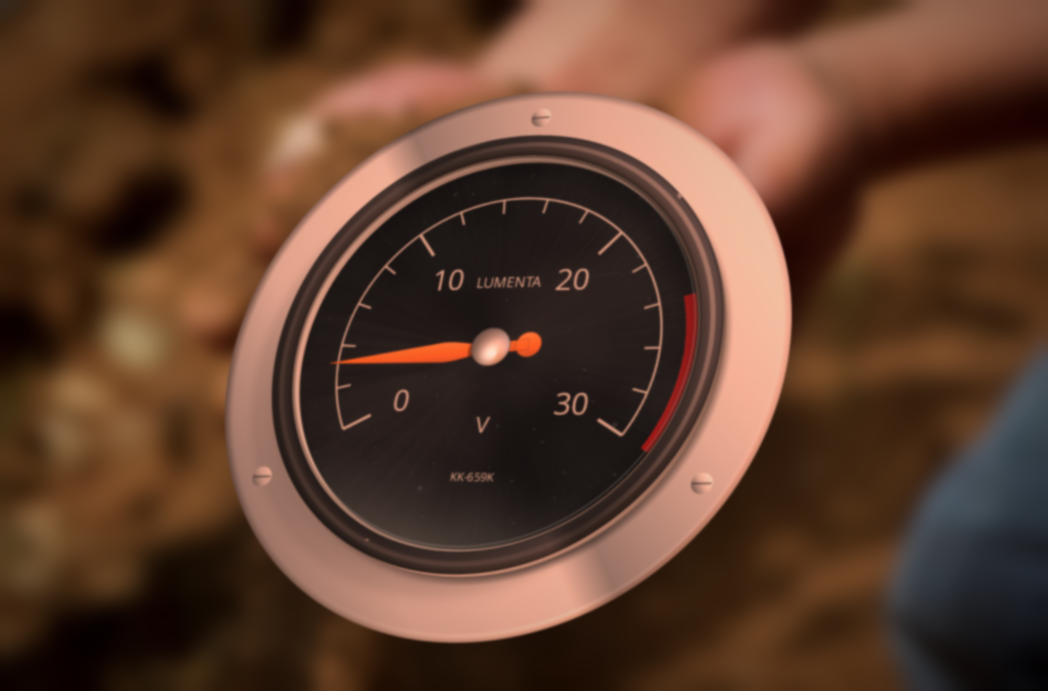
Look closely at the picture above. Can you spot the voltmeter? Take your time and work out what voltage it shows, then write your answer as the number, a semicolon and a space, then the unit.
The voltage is 3; V
